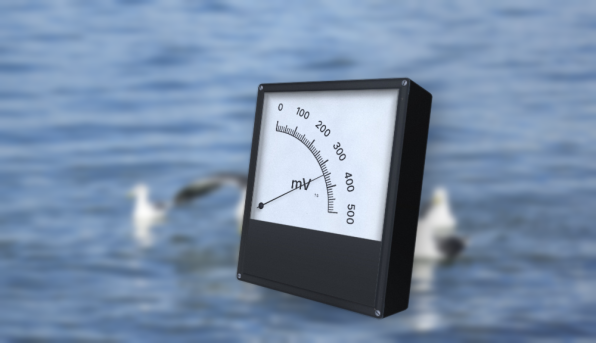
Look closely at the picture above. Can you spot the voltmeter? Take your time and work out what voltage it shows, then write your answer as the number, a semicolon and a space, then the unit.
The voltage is 350; mV
